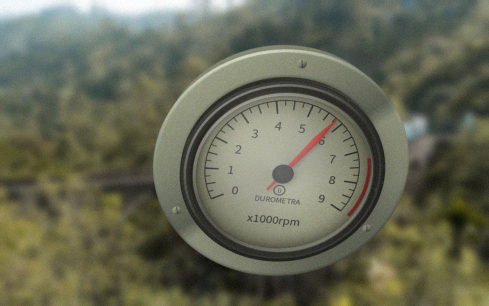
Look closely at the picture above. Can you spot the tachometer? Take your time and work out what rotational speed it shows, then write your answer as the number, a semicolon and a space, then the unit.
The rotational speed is 5750; rpm
